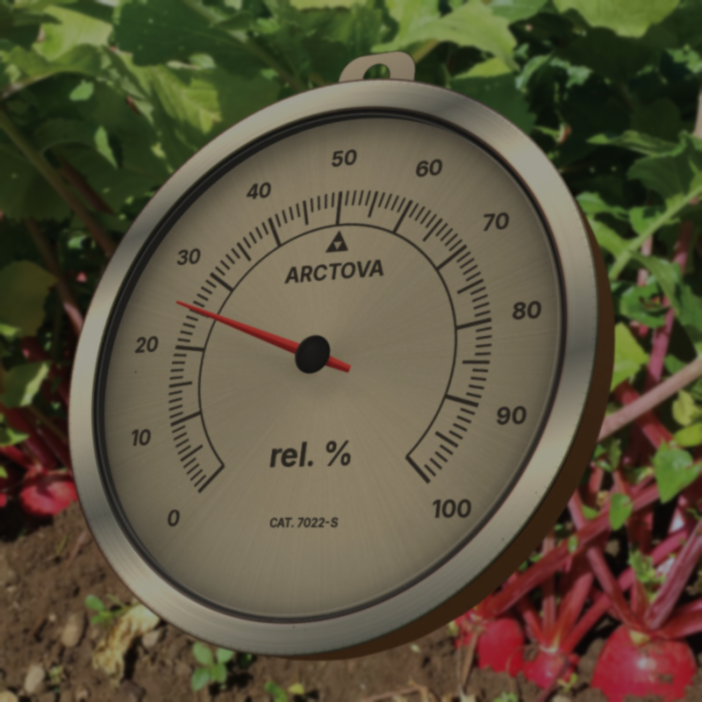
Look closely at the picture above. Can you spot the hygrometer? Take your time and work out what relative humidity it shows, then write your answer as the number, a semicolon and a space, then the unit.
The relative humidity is 25; %
